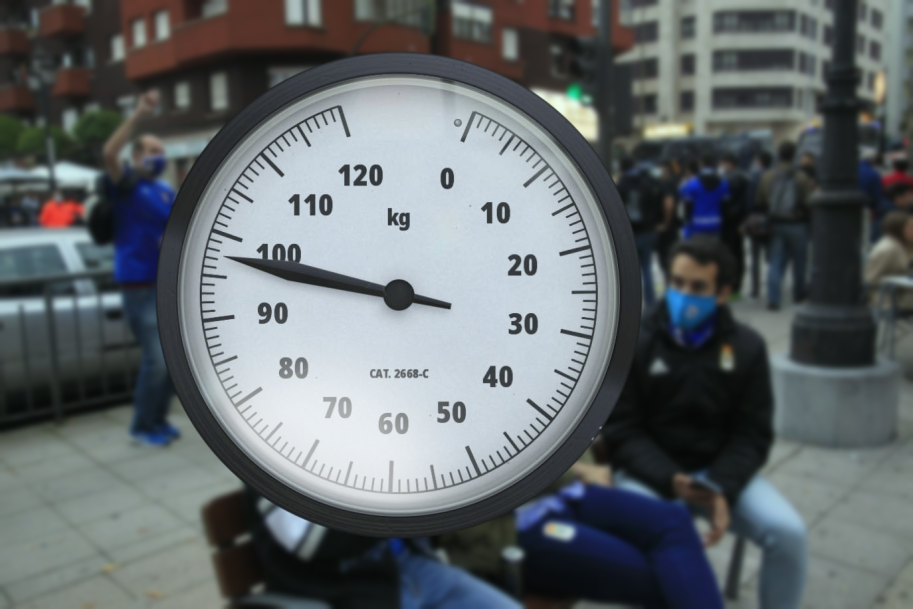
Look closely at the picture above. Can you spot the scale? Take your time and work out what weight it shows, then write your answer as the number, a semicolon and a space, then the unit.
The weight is 97.5; kg
